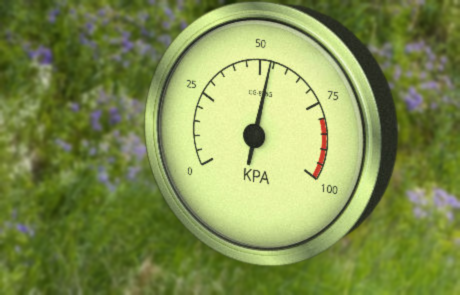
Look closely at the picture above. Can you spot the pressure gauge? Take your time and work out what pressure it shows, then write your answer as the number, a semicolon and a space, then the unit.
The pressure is 55; kPa
